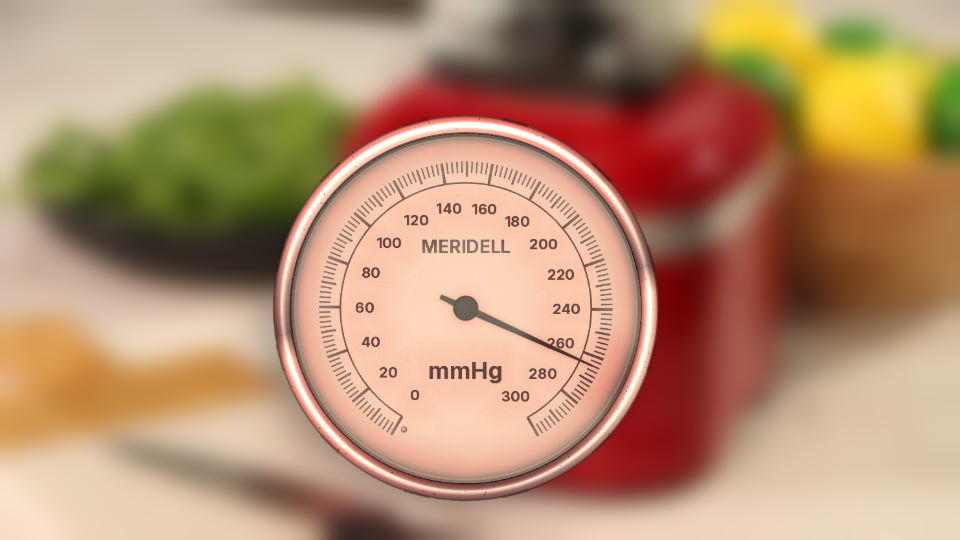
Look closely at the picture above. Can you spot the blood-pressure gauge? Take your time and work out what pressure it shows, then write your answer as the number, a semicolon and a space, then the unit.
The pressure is 264; mmHg
